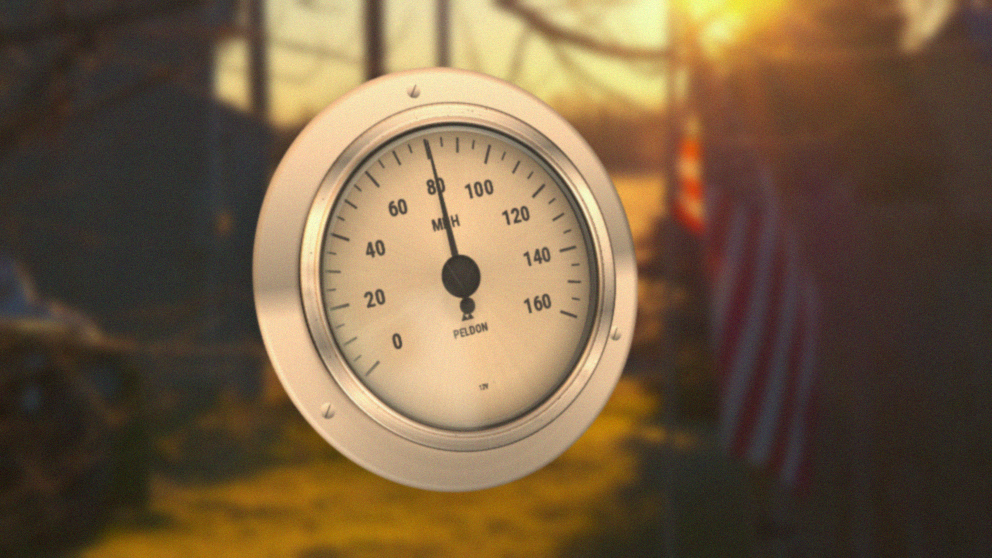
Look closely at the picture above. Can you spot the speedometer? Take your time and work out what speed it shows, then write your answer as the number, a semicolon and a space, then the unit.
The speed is 80; mph
